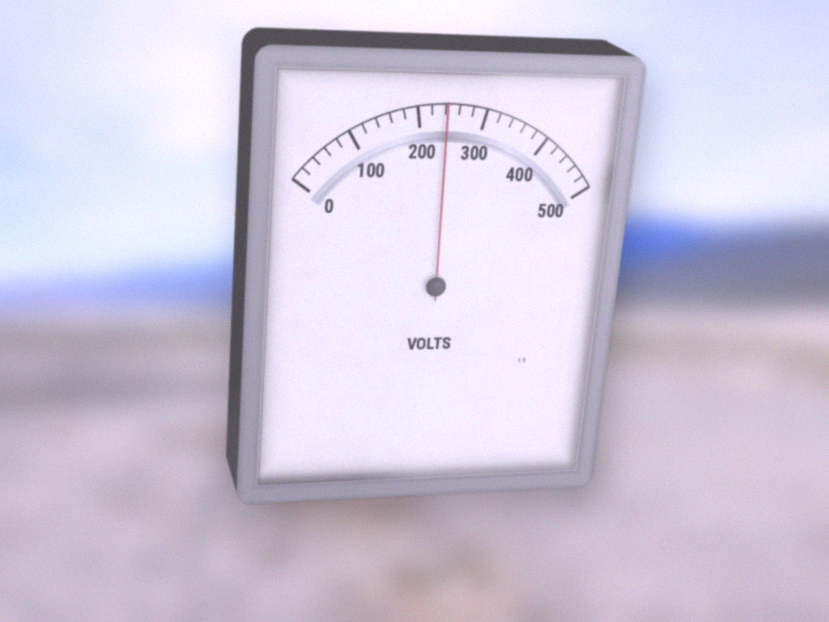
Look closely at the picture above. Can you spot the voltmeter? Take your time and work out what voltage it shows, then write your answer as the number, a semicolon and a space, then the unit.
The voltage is 240; V
